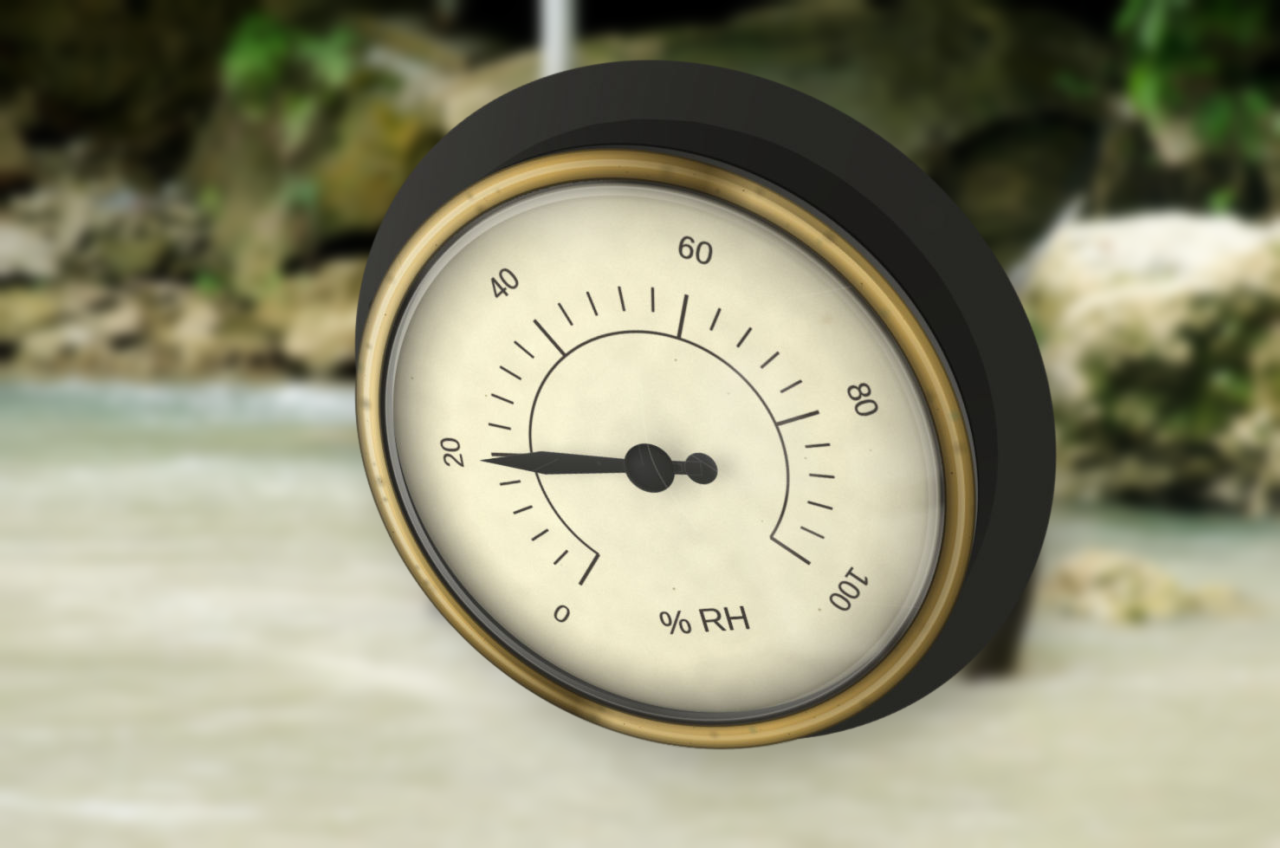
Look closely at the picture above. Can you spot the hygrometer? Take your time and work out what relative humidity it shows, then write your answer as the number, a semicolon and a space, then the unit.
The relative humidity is 20; %
